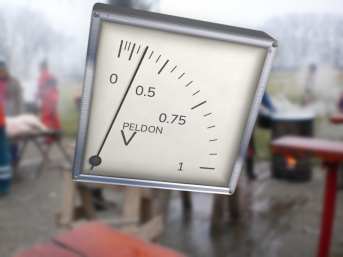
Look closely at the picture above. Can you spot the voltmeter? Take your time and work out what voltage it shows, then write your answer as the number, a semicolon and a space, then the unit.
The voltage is 0.35; V
